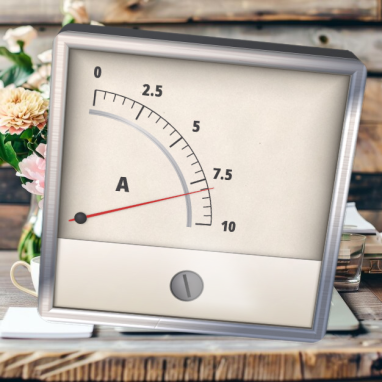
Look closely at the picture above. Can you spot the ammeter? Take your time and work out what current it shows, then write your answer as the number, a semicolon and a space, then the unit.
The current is 8; A
